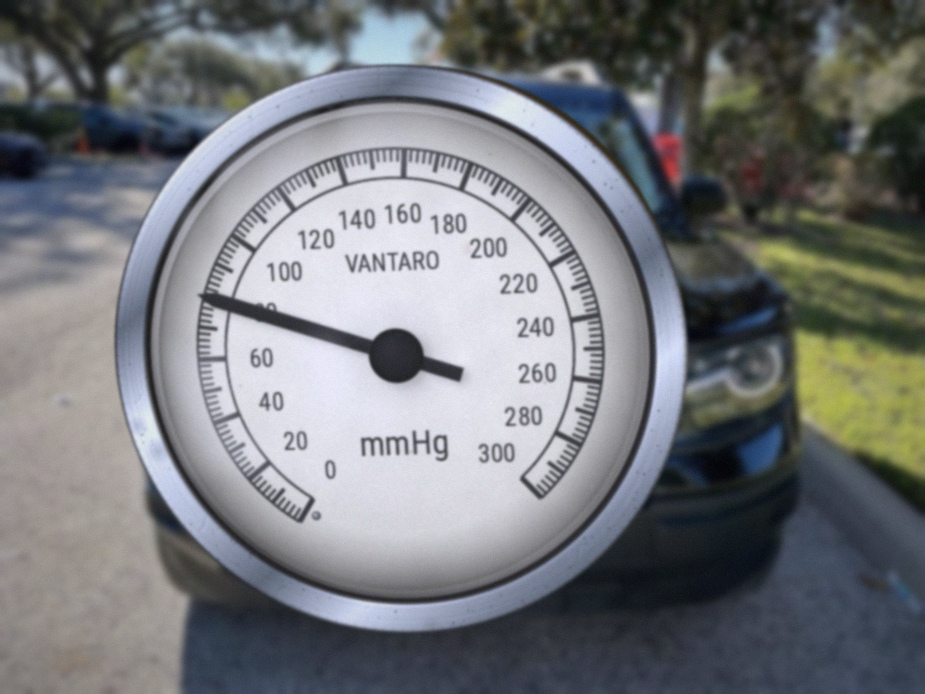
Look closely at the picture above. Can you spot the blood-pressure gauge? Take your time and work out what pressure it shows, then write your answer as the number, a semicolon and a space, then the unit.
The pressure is 80; mmHg
